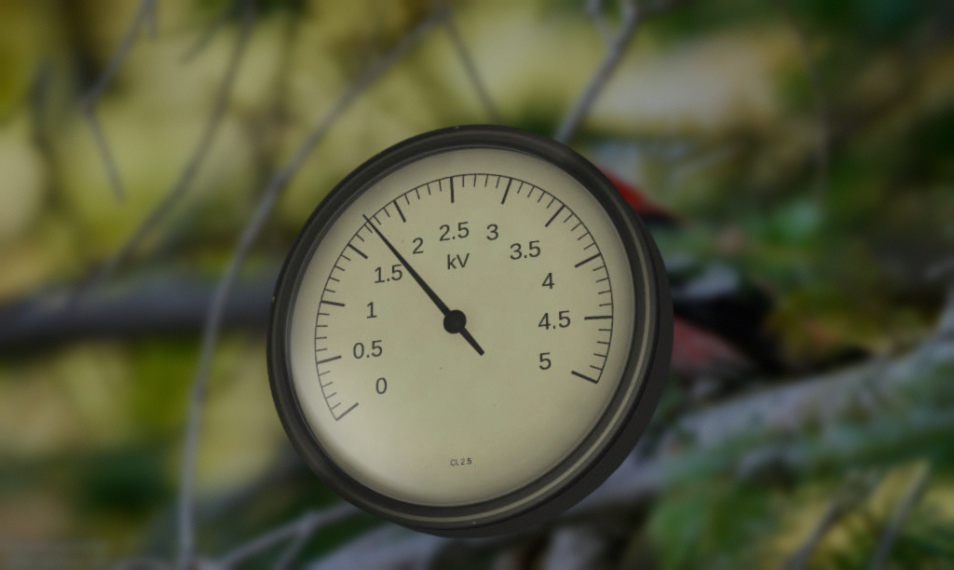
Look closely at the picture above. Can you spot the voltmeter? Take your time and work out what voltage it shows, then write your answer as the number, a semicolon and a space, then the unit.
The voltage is 1.75; kV
